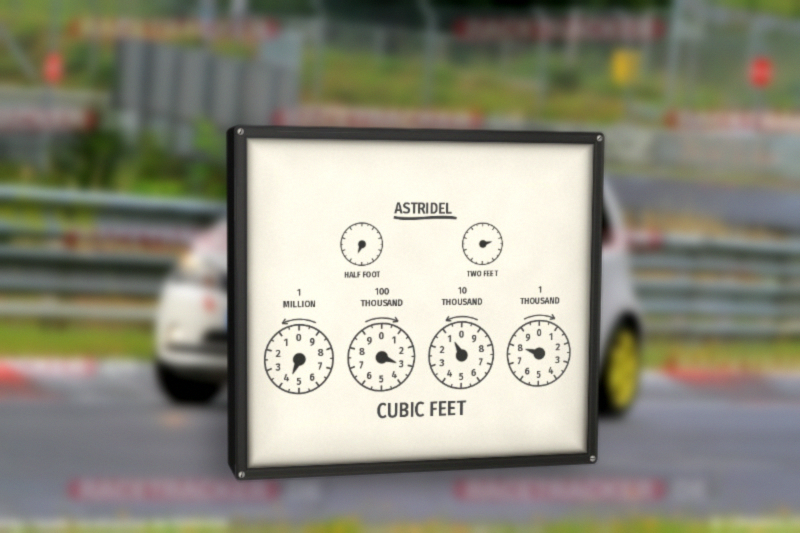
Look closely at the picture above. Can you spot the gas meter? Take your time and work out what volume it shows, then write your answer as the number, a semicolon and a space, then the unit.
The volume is 430800; ft³
